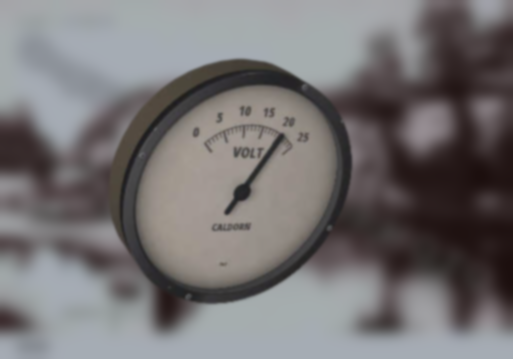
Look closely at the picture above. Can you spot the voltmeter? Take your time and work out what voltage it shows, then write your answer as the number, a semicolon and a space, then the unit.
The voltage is 20; V
